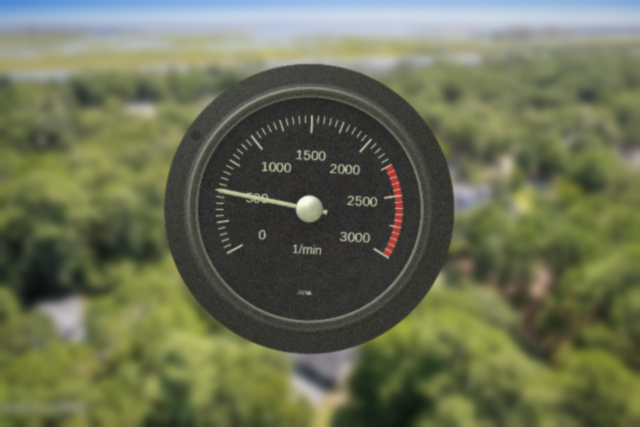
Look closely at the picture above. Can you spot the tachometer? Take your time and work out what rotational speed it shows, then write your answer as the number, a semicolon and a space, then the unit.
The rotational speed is 500; rpm
